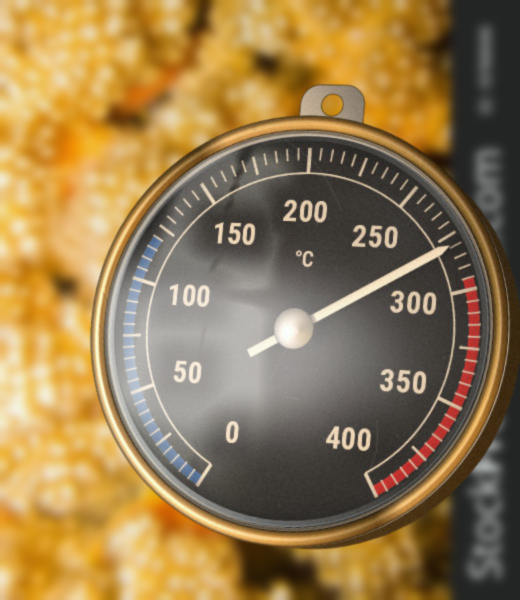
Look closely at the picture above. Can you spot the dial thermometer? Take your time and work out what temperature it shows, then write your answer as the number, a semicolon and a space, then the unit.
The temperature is 280; °C
